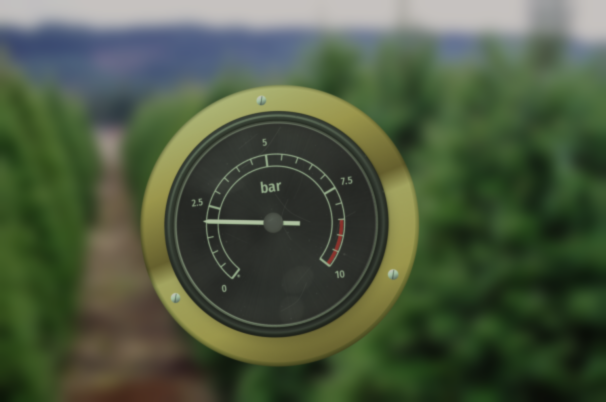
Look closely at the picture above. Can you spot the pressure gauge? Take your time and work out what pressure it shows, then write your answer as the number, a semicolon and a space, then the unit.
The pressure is 2; bar
